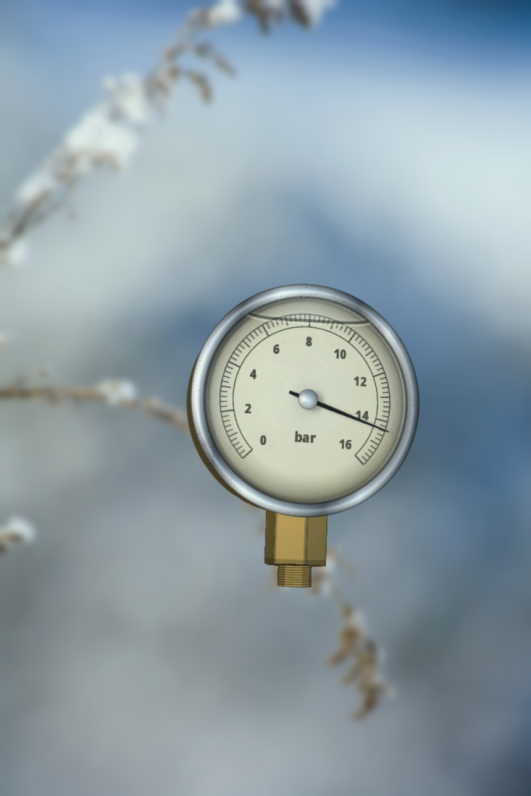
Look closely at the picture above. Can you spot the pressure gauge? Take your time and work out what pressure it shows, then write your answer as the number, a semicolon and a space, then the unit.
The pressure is 14.4; bar
